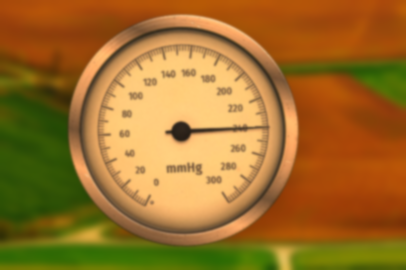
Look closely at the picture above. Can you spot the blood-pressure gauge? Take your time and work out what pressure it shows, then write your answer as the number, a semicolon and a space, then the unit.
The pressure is 240; mmHg
